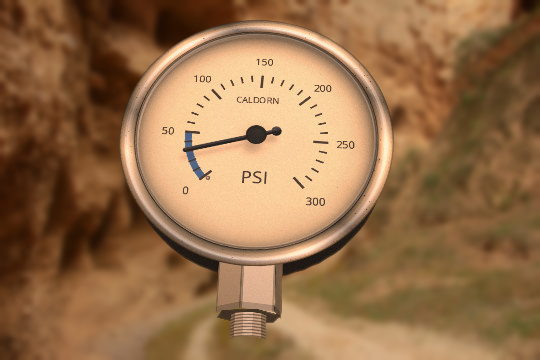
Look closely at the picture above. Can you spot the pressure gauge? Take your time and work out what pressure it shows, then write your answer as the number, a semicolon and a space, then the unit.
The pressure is 30; psi
